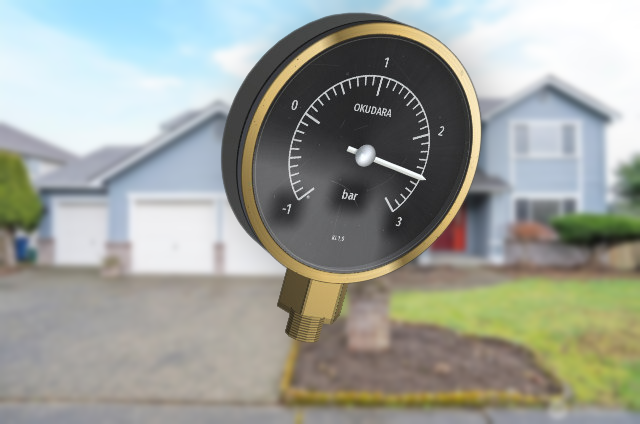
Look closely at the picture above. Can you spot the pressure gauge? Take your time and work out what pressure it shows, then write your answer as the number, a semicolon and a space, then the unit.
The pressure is 2.5; bar
